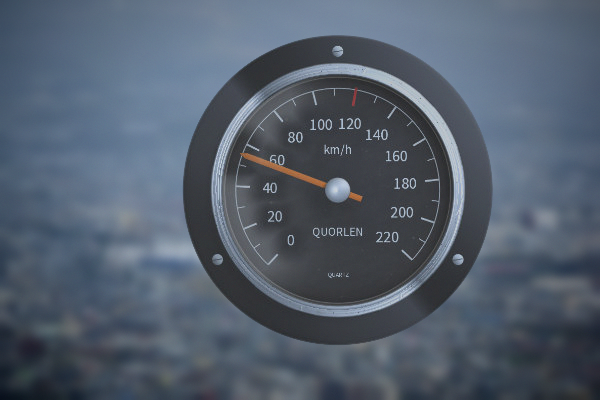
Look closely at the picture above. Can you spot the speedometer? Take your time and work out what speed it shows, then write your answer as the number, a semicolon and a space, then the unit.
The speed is 55; km/h
